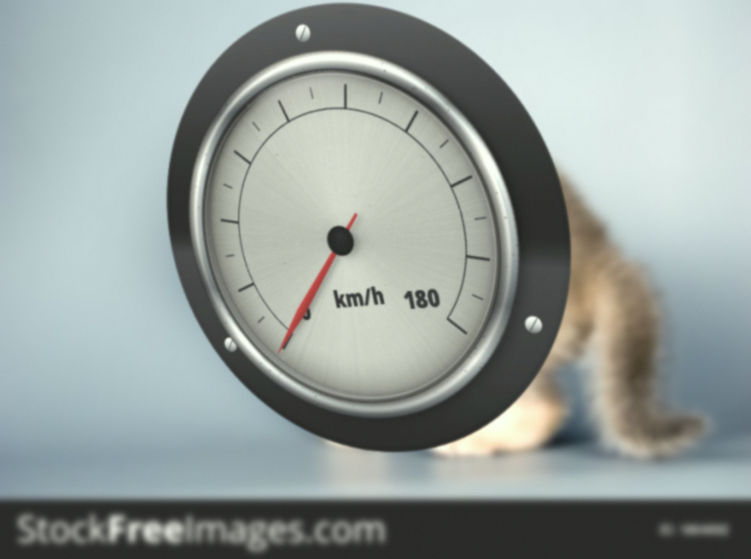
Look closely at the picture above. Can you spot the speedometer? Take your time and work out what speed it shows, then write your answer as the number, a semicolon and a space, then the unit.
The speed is 0; km/h
